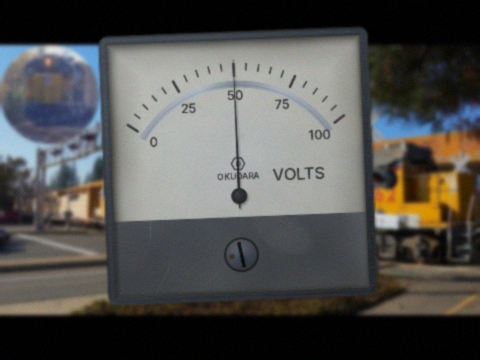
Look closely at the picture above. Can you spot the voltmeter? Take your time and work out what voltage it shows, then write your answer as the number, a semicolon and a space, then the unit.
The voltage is 50; V
